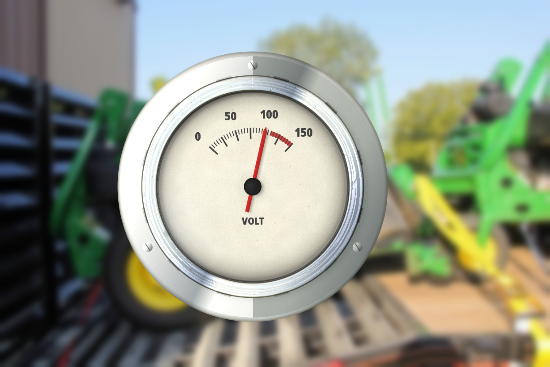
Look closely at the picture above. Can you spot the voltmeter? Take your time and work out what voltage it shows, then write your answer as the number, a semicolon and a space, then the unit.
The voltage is 100; V
